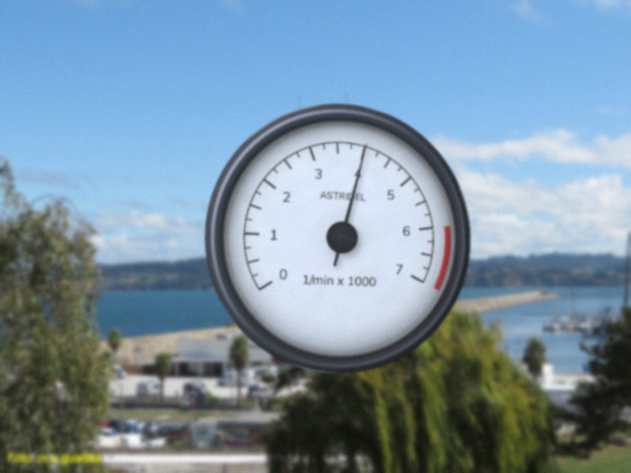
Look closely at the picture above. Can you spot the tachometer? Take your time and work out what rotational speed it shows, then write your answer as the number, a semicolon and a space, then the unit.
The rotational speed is 4000; rpm
